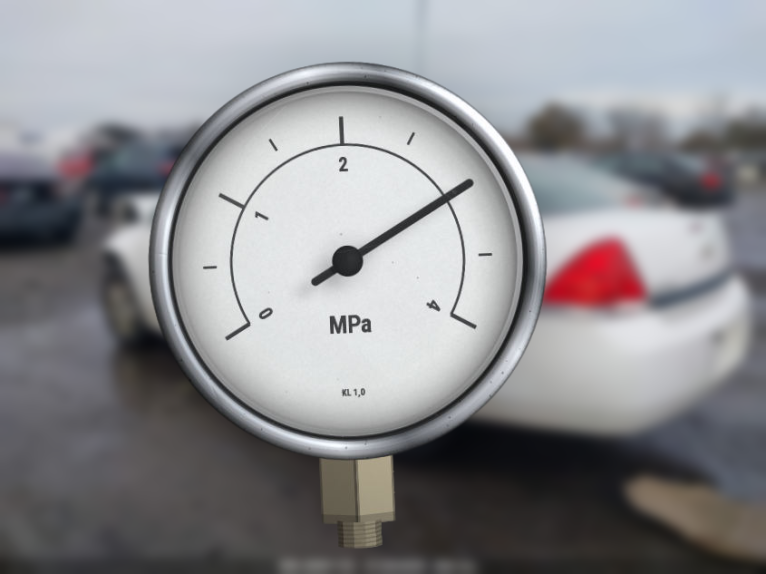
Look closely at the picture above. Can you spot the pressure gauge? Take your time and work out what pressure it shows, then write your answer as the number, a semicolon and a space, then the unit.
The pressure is 3; MPa
